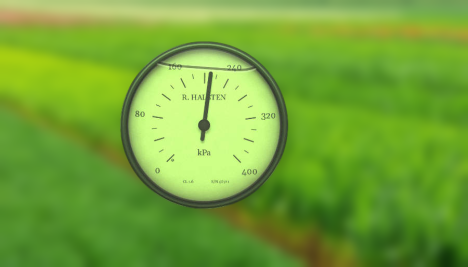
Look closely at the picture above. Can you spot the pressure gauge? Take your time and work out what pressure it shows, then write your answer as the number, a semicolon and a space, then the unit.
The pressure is 210; kPa
